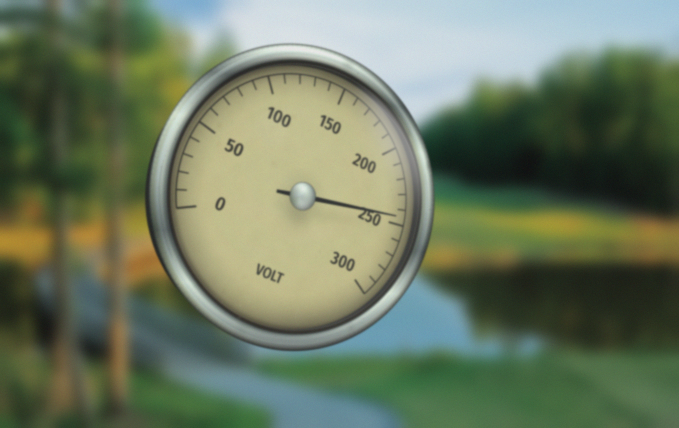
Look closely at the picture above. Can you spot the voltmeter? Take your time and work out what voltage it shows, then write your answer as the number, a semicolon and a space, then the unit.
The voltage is 245; V
